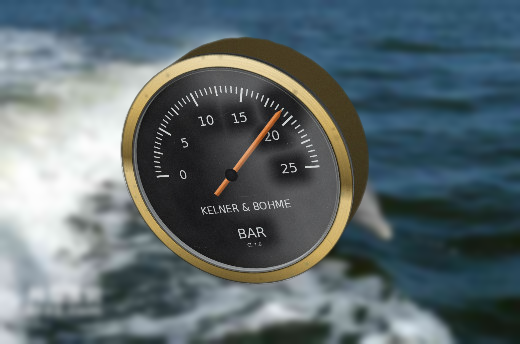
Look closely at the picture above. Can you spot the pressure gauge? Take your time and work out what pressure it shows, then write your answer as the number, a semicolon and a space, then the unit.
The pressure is 19; bar
